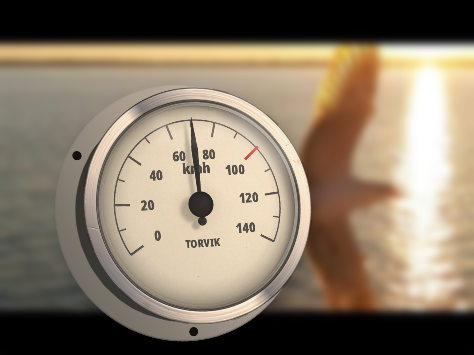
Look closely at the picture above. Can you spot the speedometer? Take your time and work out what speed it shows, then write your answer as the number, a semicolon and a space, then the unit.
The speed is 70; km/h
